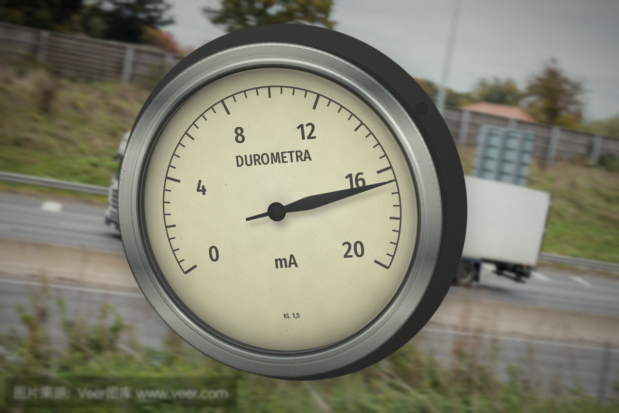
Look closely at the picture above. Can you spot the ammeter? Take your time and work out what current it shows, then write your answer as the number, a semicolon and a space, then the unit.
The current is 16.5; mA
